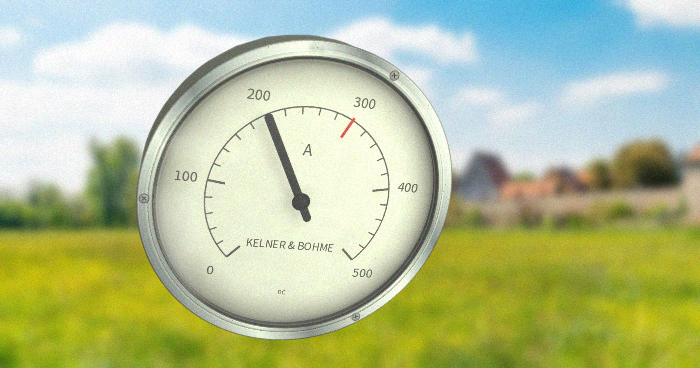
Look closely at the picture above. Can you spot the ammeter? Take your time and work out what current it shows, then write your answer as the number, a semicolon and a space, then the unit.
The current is 200; A
